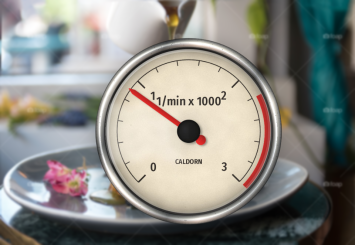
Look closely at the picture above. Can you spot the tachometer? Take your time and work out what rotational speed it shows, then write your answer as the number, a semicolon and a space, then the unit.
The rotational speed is 900; rpm
